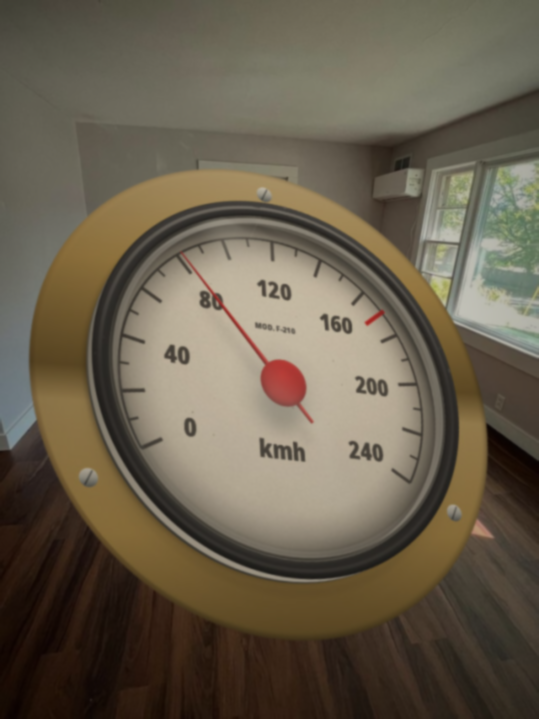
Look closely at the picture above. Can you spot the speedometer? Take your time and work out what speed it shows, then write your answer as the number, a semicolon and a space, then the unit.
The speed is 80; km/h
